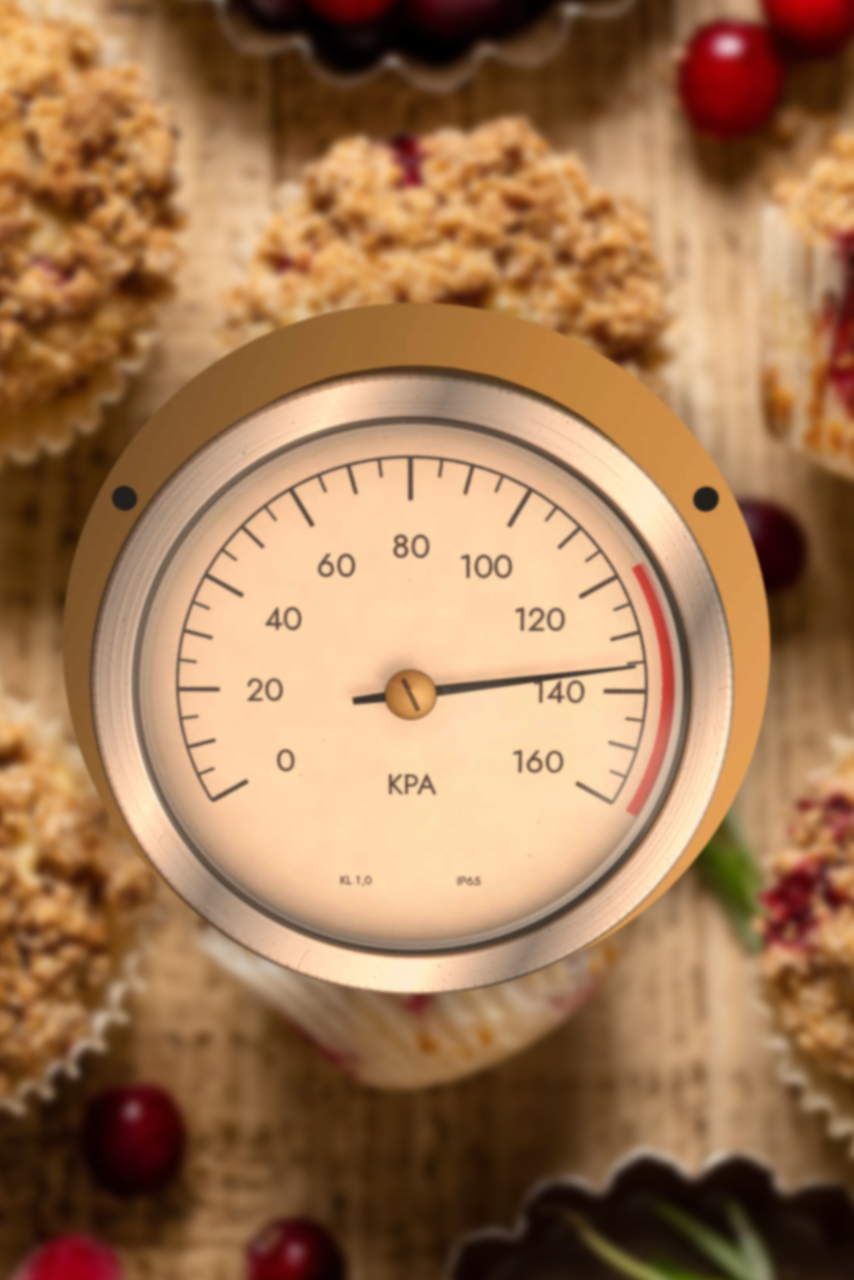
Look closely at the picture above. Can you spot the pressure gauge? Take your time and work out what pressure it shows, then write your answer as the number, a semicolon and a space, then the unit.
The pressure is 135; kPa
